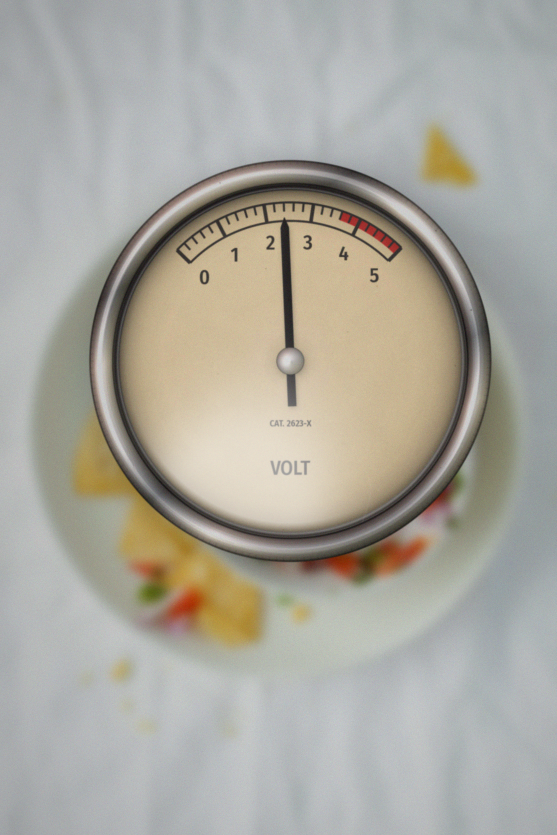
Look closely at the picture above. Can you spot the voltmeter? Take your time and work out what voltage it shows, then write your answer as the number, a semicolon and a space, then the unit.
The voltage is 2.4; V
